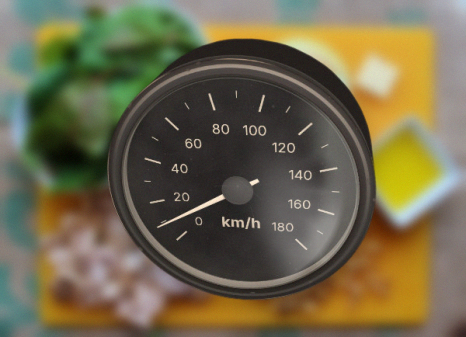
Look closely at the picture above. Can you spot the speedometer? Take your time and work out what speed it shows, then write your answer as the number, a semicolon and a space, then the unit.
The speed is 10; km/h
